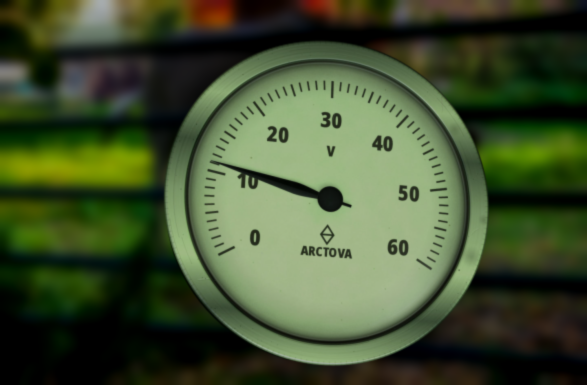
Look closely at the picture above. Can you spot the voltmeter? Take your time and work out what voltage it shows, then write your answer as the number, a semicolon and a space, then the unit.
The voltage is 11; V
